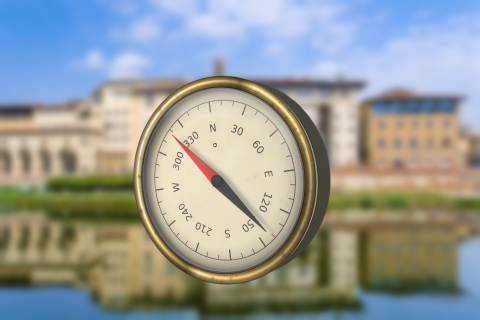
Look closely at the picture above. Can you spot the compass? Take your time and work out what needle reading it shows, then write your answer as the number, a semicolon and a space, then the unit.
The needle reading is 320; °
